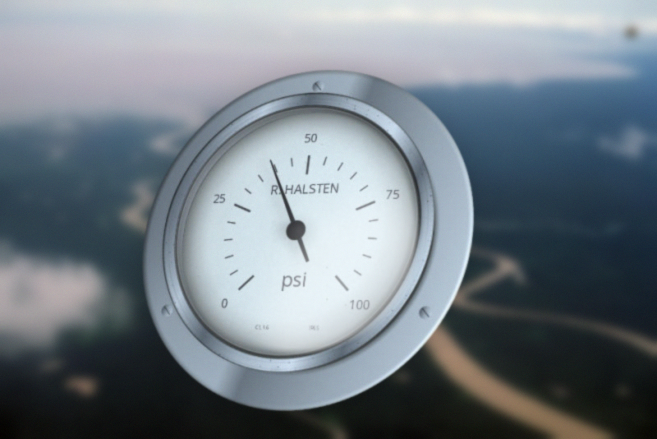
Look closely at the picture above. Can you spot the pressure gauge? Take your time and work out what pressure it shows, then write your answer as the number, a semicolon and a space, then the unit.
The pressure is 40; psi
